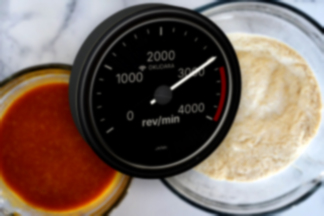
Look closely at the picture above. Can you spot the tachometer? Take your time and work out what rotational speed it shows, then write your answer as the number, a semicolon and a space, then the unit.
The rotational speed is 3000; rpm
